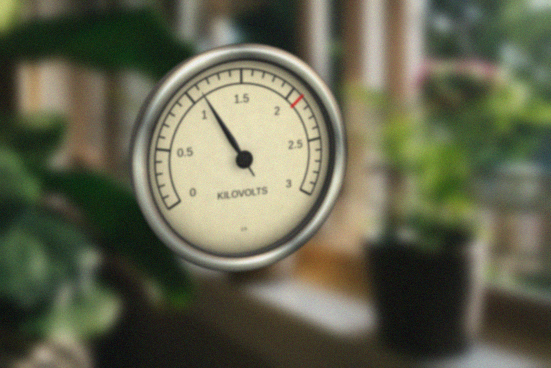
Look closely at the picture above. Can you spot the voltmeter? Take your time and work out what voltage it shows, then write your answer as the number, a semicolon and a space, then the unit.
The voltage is 1.1; kV
